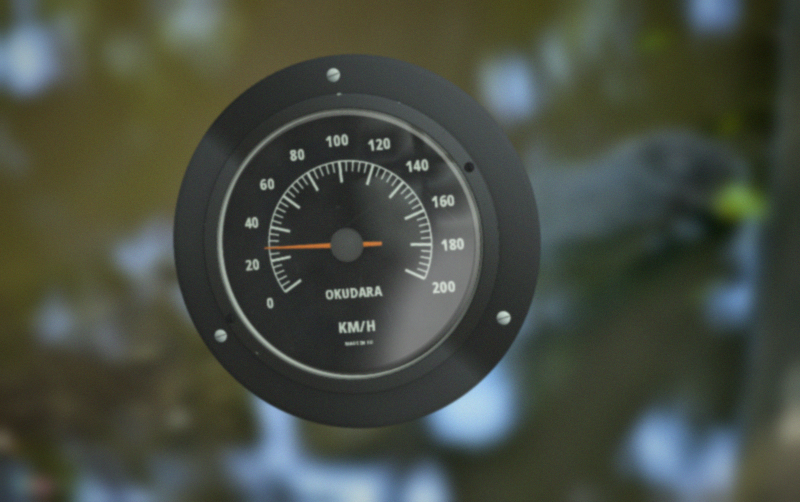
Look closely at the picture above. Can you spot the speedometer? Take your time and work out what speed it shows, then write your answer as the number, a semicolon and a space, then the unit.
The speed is 28; km/h
